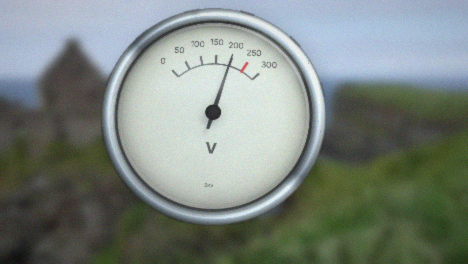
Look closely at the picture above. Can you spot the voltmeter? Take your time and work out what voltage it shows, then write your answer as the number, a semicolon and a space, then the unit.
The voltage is 200; V
